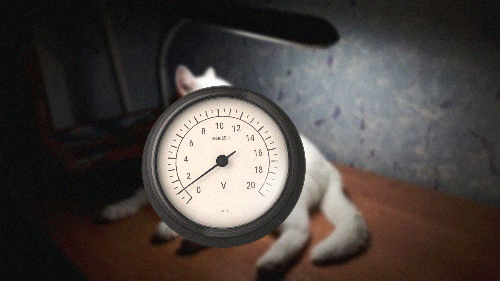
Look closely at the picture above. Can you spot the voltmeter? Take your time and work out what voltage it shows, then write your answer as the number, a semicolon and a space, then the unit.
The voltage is 1; V
